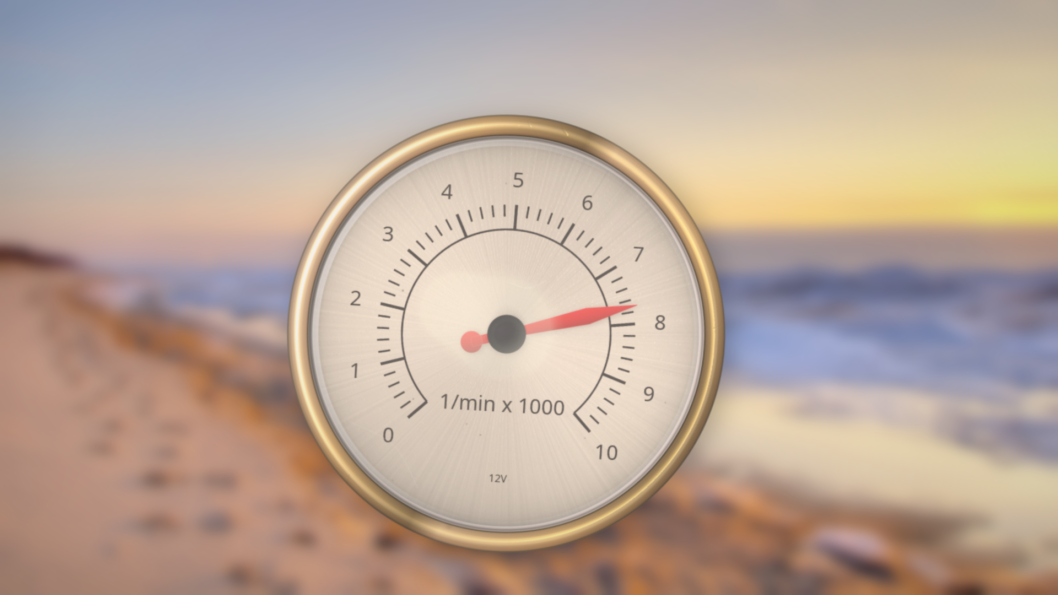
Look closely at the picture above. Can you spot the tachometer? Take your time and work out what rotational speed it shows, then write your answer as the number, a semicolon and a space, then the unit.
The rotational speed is 7700; rpm
